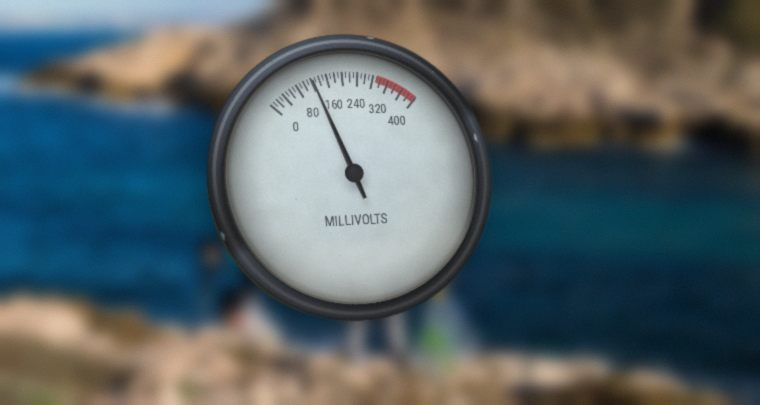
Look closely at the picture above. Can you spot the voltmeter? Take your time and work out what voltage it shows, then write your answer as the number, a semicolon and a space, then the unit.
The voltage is 120; mV
